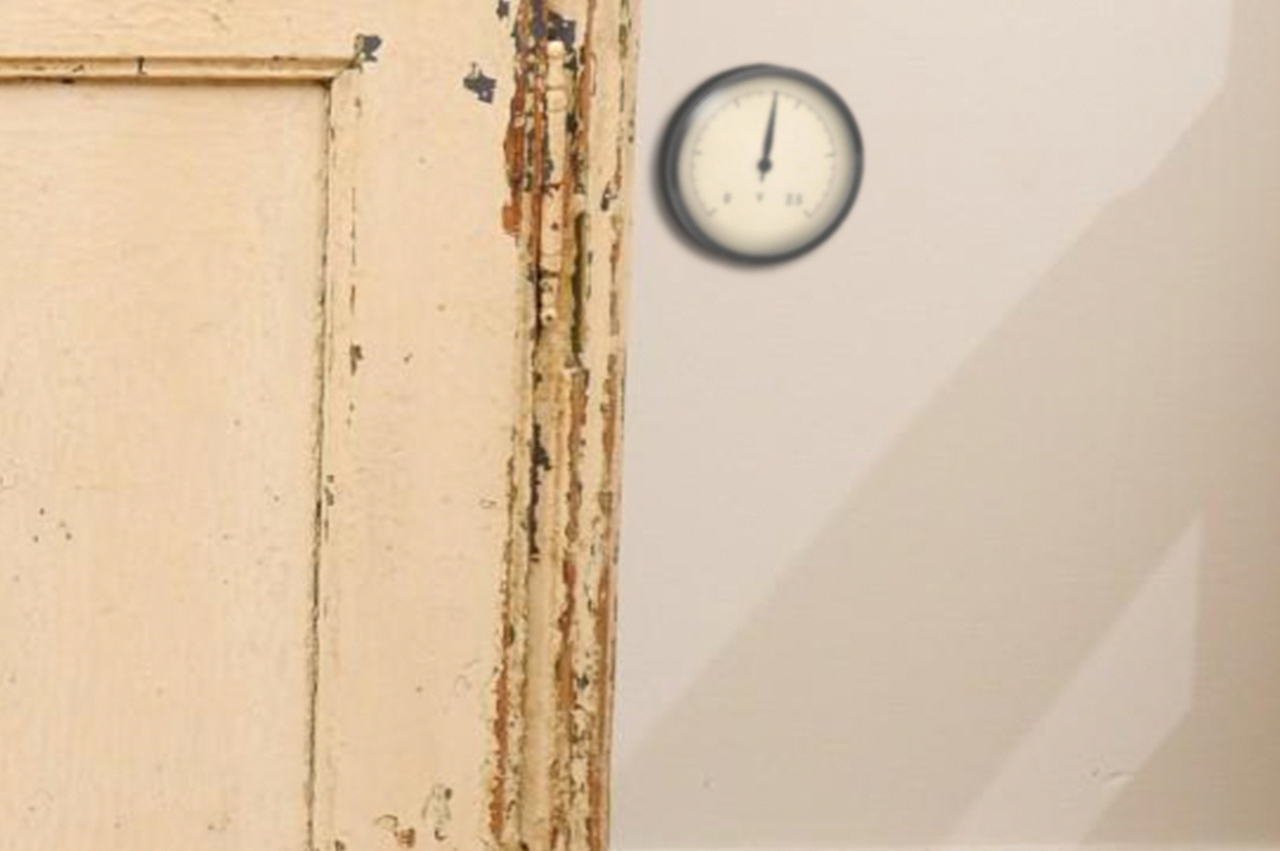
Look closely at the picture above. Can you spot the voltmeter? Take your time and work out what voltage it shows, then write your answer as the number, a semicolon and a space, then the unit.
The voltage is 1.3; V
